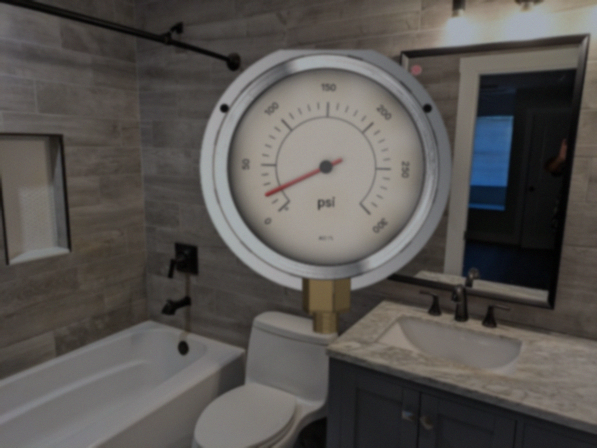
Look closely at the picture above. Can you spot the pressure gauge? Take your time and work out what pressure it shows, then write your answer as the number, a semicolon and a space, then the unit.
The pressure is 20; psi
